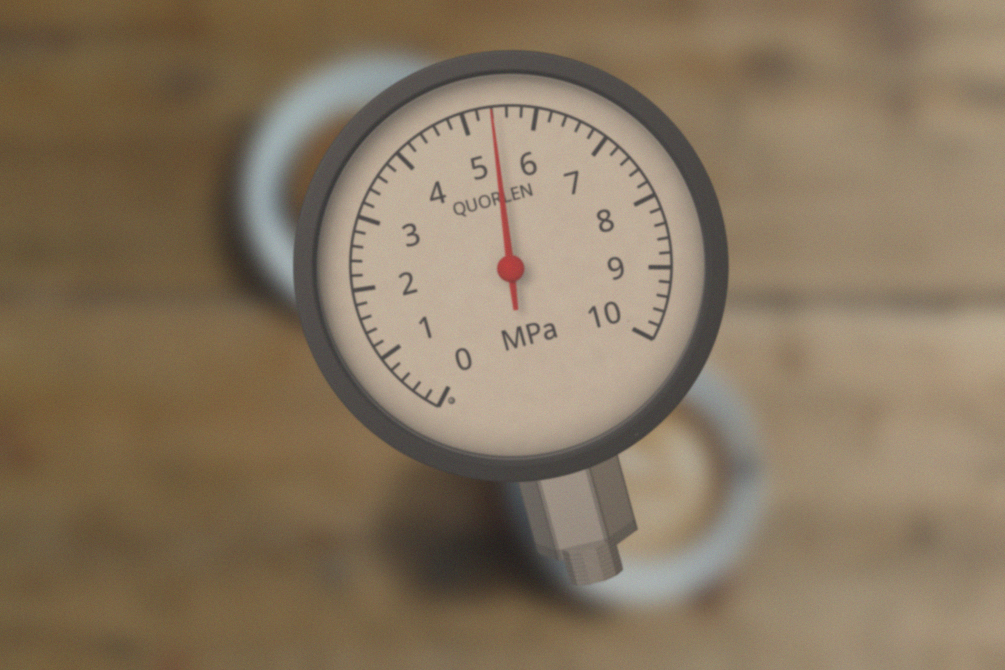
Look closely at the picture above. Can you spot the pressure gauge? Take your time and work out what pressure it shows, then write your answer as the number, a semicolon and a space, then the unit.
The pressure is 5.4; MPa
